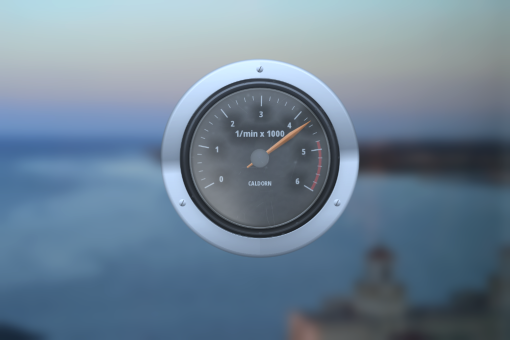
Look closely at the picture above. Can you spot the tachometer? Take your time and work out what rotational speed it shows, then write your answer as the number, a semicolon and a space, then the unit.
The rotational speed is 4300; rpm
